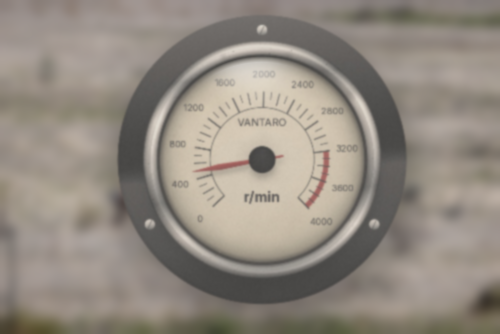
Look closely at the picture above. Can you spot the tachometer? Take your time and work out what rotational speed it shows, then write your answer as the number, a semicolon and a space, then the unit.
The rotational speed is 500; rpm
